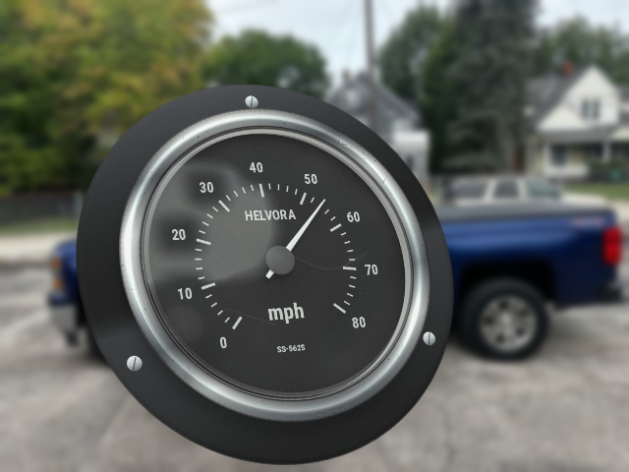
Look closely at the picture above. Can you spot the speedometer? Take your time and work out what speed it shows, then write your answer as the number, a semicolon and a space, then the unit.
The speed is 54; mph
